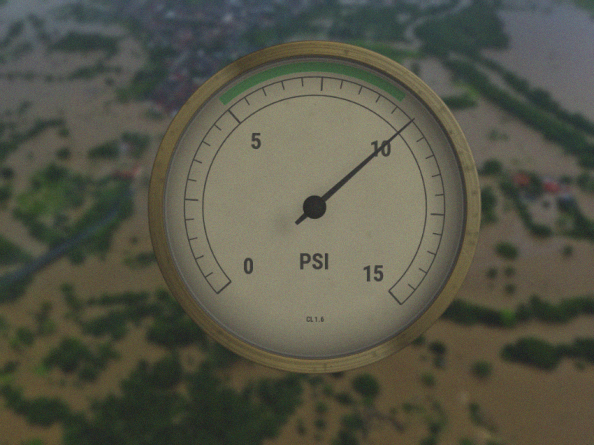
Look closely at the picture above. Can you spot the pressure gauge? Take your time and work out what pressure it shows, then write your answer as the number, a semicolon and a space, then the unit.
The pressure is 10; psi
